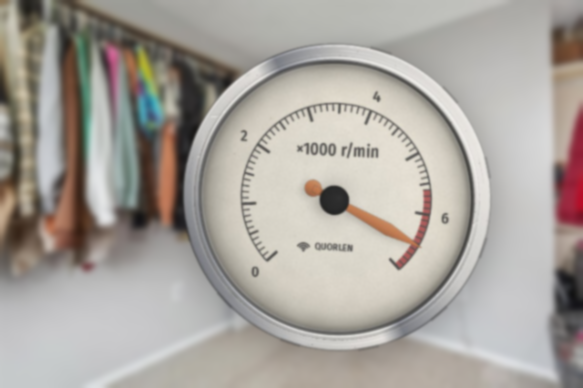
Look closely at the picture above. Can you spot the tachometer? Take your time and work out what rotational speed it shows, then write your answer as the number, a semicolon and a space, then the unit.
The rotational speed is 6500; rpm
